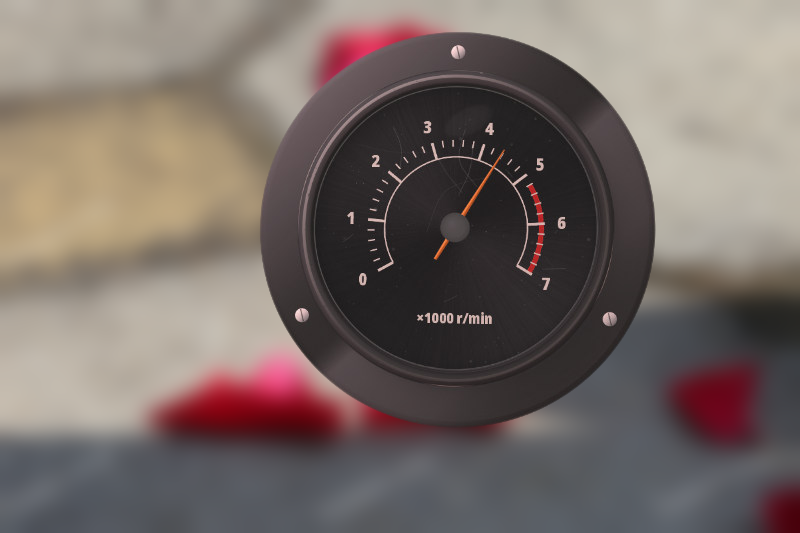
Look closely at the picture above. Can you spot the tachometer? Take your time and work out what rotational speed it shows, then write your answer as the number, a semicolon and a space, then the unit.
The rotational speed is 4400; rpm
